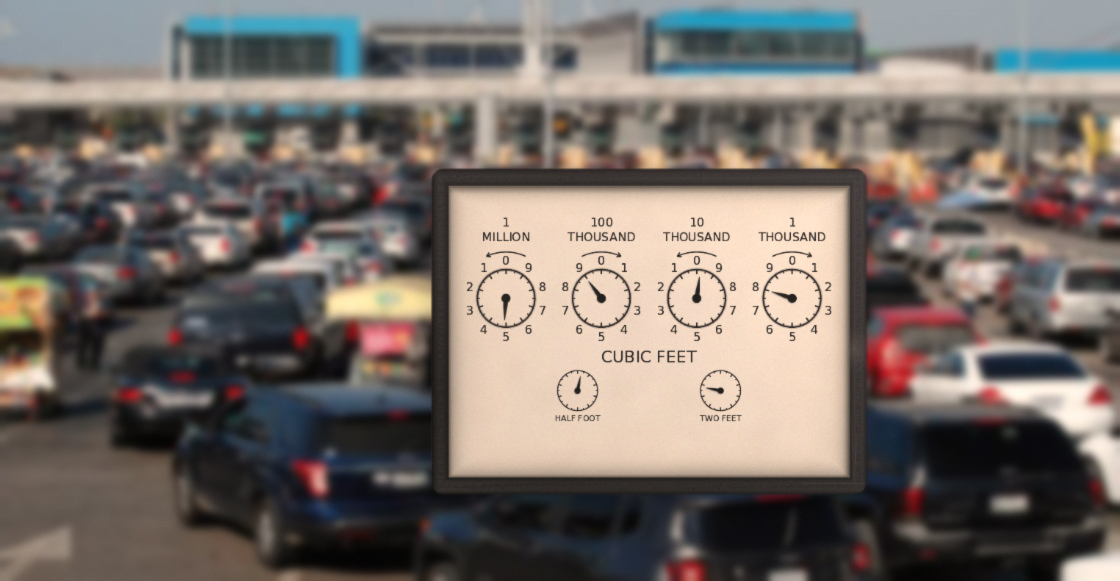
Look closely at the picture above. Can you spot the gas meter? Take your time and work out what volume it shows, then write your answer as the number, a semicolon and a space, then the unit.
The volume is 489800; ft³
